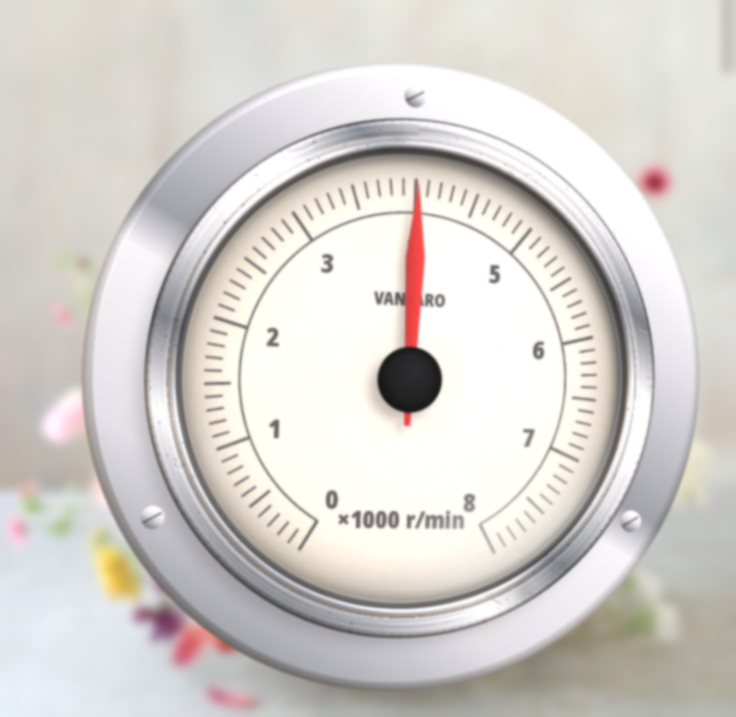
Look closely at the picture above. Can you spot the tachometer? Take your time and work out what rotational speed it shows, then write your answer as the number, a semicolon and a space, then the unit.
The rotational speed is 4000; rpm
